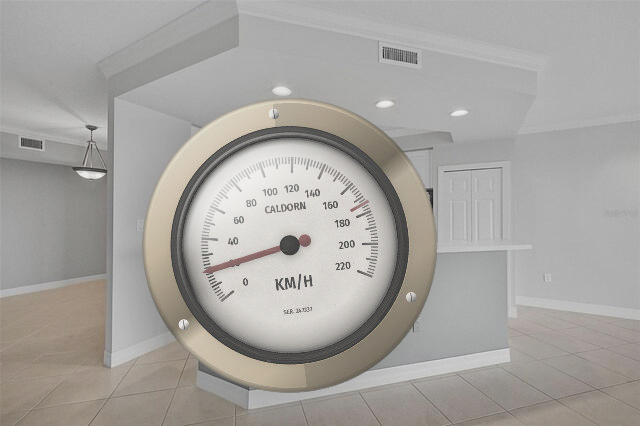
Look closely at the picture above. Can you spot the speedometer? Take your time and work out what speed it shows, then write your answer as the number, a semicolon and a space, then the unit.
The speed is 20; km/h
